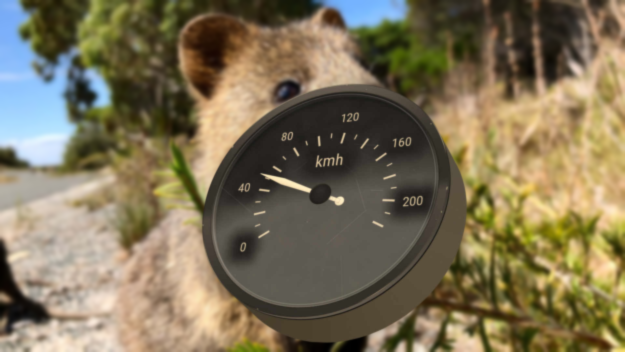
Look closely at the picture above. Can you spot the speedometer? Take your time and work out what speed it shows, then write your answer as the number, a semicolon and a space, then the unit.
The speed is 50; km/h
